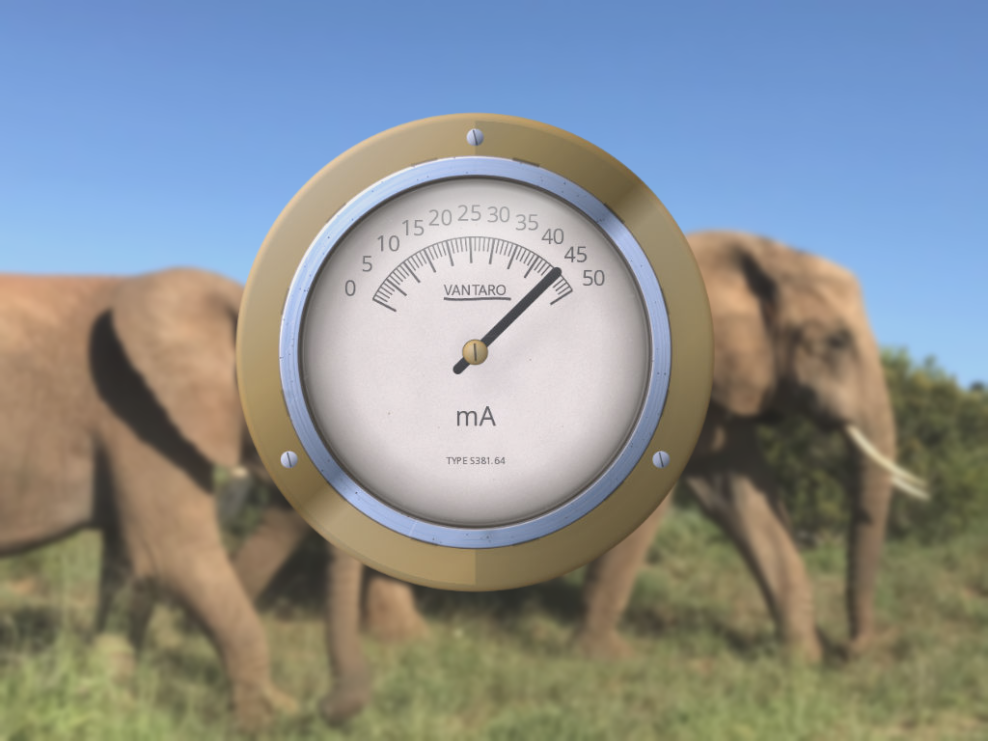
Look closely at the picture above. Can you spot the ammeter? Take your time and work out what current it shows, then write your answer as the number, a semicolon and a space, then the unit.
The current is 45; mA
